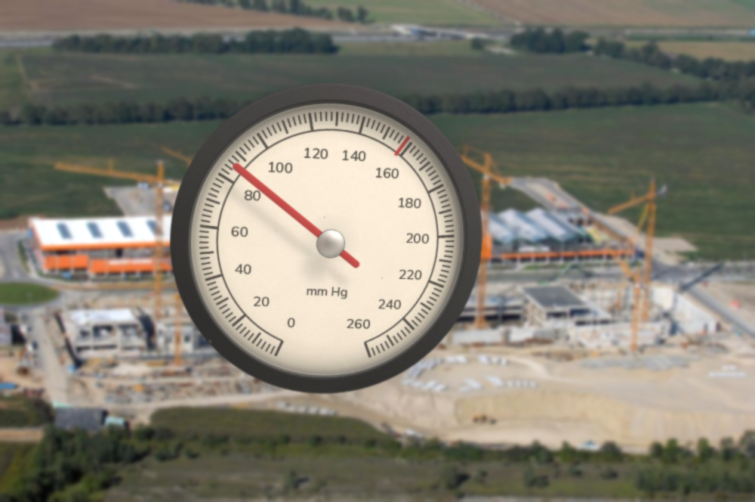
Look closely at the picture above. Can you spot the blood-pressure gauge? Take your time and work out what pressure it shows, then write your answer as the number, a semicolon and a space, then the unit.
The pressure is 86; mmHg
